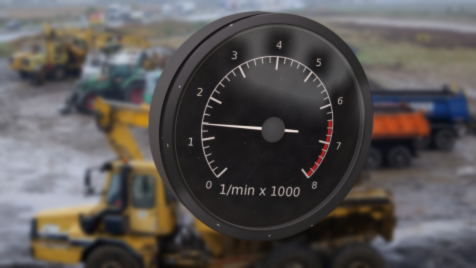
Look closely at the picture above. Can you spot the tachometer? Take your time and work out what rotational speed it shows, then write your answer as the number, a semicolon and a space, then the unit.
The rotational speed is 1400; rpm
